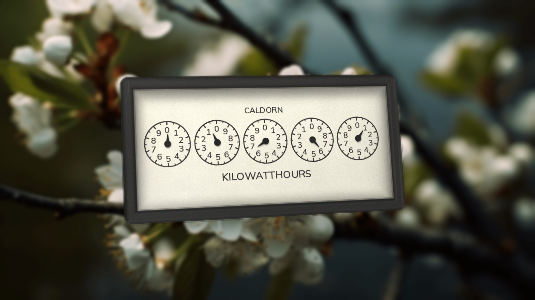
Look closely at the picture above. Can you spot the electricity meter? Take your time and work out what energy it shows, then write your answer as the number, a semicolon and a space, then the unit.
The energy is 661; kWh
